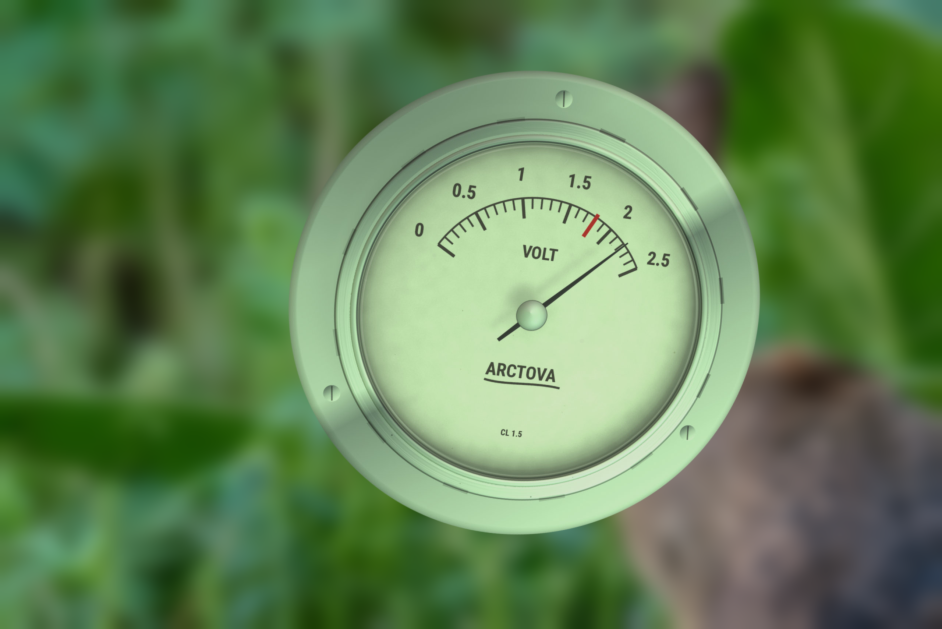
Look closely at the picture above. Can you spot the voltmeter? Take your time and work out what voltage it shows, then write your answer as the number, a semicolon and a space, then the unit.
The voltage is 2.2; V
